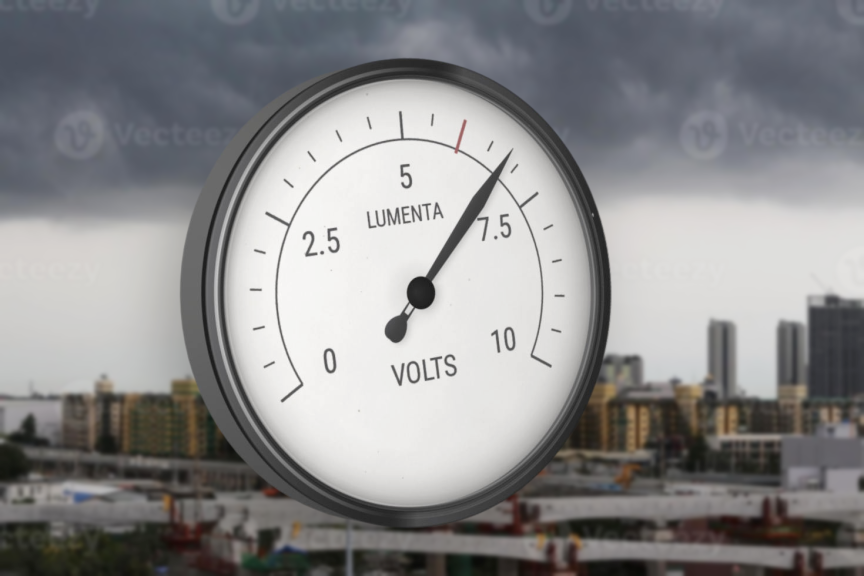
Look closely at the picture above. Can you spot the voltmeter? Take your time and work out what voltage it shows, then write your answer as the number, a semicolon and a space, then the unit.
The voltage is 6.75; V
